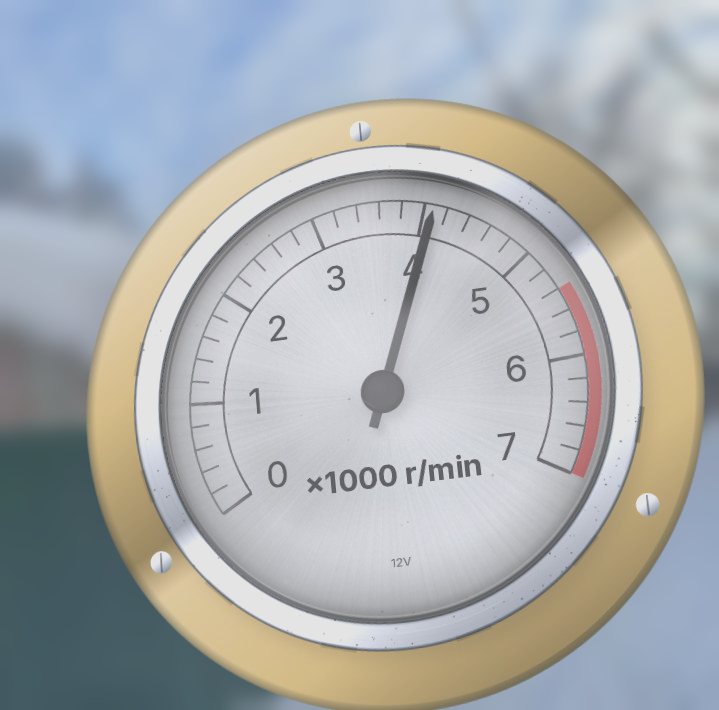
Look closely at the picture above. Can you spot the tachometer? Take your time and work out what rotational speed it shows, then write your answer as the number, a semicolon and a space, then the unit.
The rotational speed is 4100; rpm
